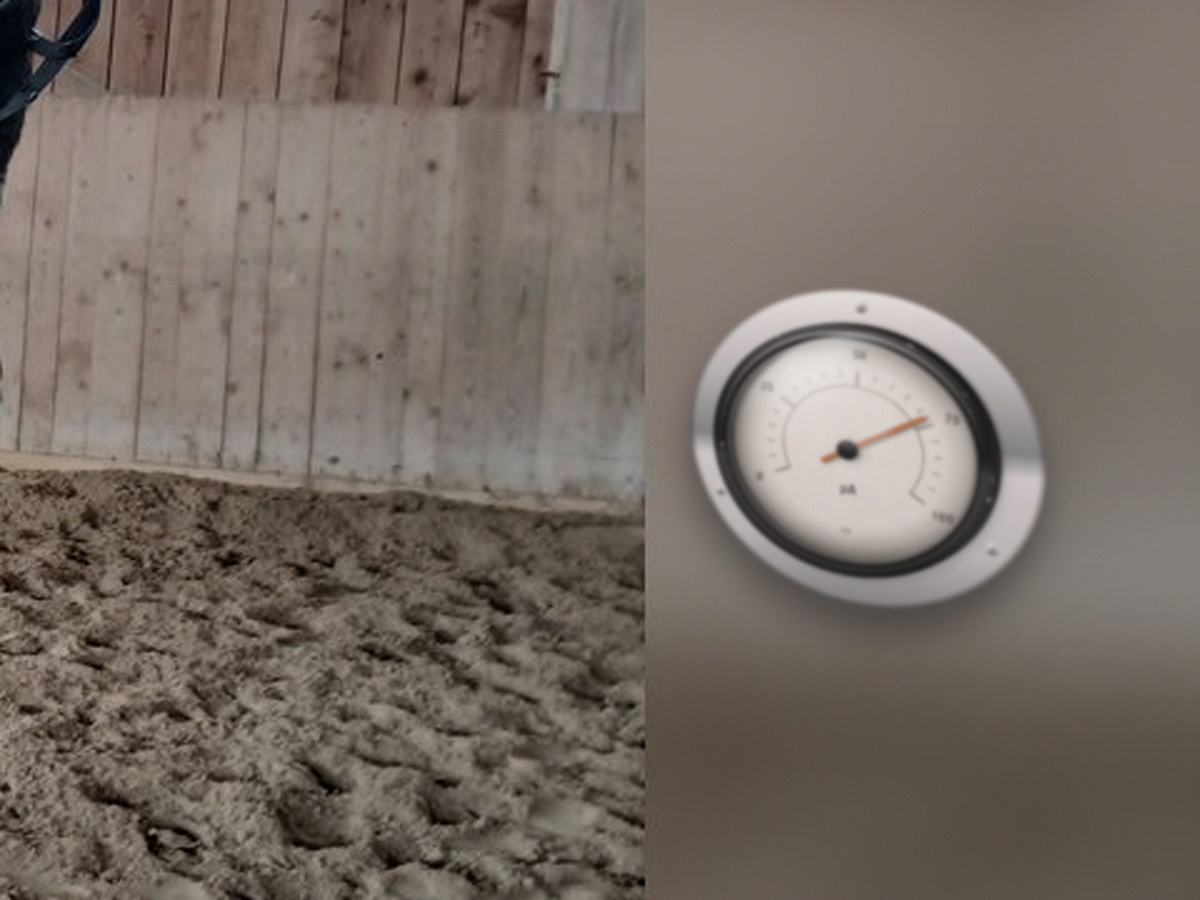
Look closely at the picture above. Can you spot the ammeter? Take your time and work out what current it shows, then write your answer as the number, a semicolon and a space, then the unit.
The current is 72.5; µA
